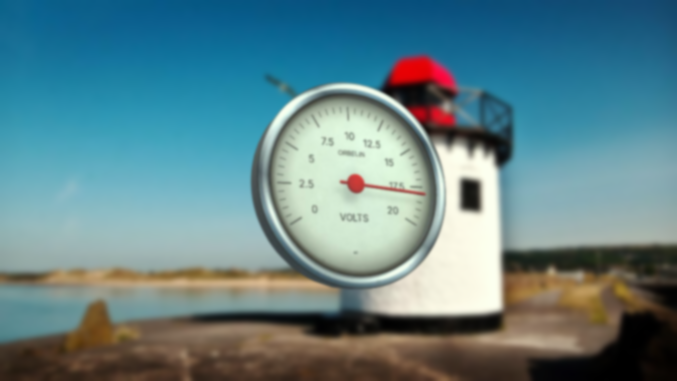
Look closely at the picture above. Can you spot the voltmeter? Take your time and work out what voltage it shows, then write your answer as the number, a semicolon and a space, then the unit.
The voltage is 18; V
